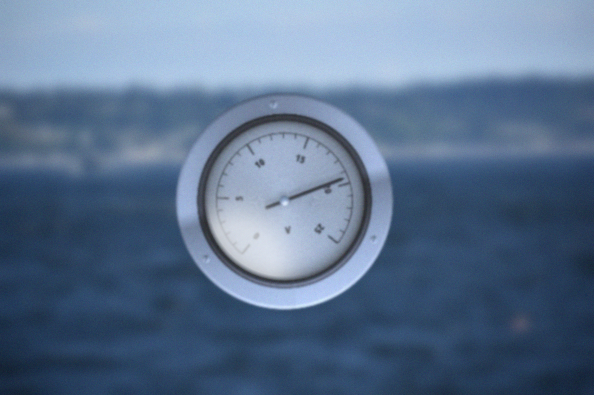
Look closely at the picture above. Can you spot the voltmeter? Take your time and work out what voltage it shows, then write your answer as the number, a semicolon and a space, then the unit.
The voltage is 19.5; V
